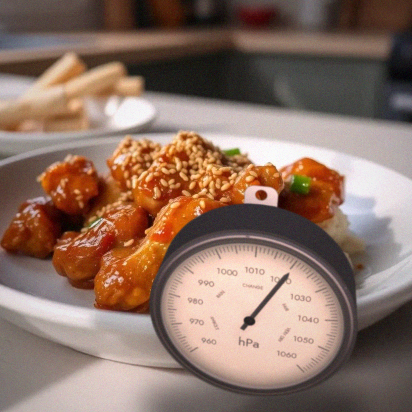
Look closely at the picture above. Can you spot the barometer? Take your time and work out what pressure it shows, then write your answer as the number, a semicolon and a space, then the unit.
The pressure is 1020; hPa
